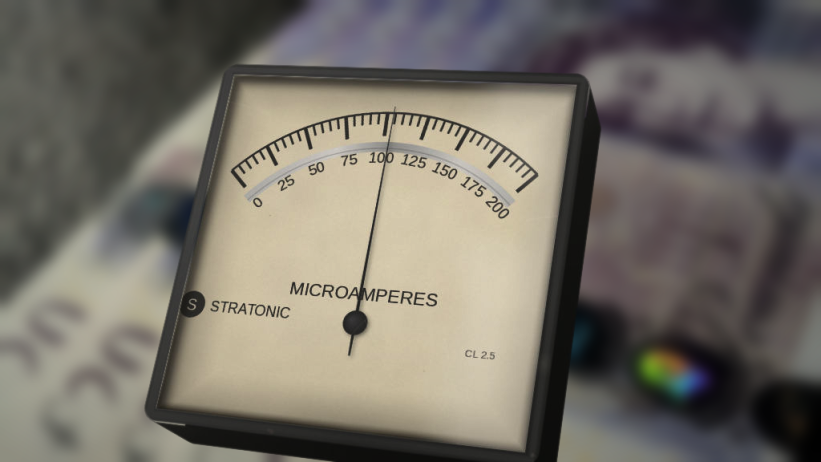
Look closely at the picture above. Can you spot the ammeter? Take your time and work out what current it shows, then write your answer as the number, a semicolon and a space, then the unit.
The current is 105; µA
